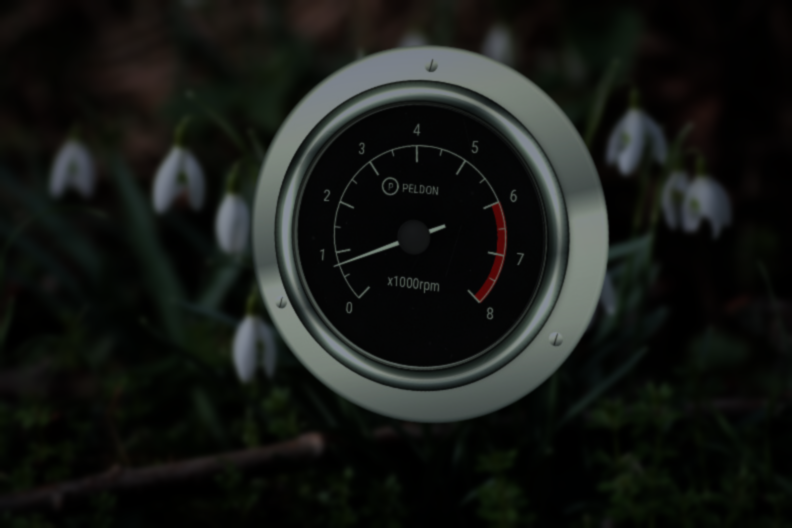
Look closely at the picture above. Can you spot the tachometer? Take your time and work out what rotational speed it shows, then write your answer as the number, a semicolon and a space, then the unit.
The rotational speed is 750; rpm
